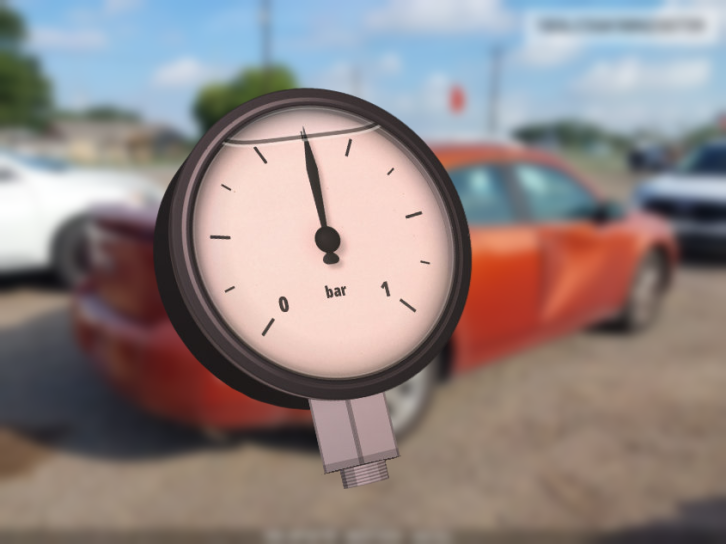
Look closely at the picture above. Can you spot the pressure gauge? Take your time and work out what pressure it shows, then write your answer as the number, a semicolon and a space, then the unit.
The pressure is 0.5; bar
